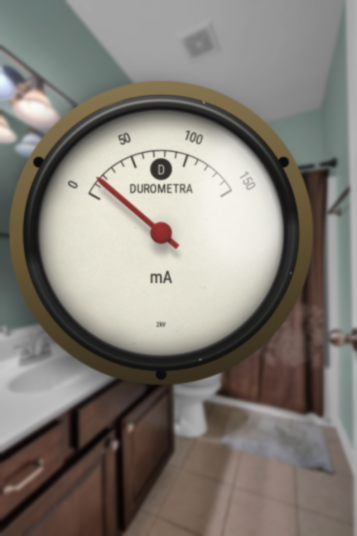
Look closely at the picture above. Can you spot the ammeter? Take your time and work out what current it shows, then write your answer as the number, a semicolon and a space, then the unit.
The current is 15; mA
